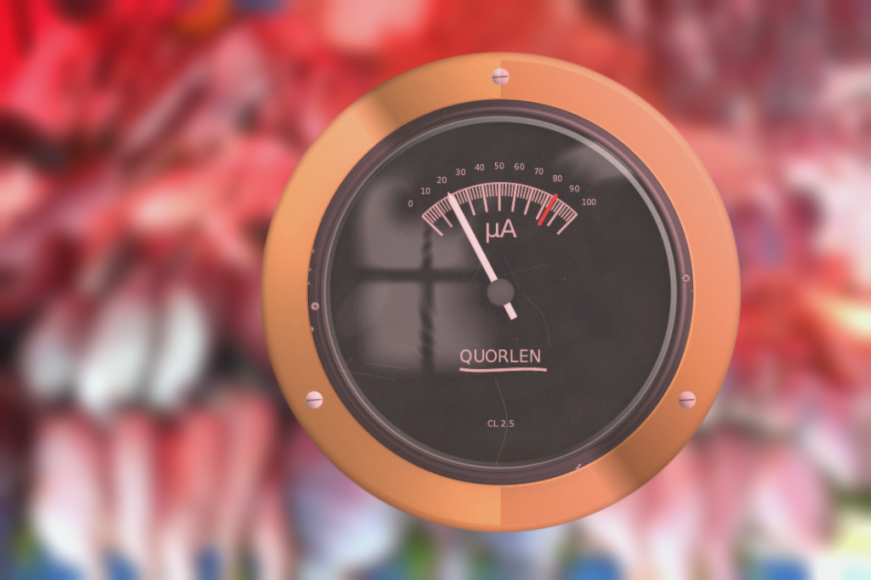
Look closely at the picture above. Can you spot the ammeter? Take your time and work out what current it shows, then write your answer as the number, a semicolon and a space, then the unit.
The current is 20; µA
